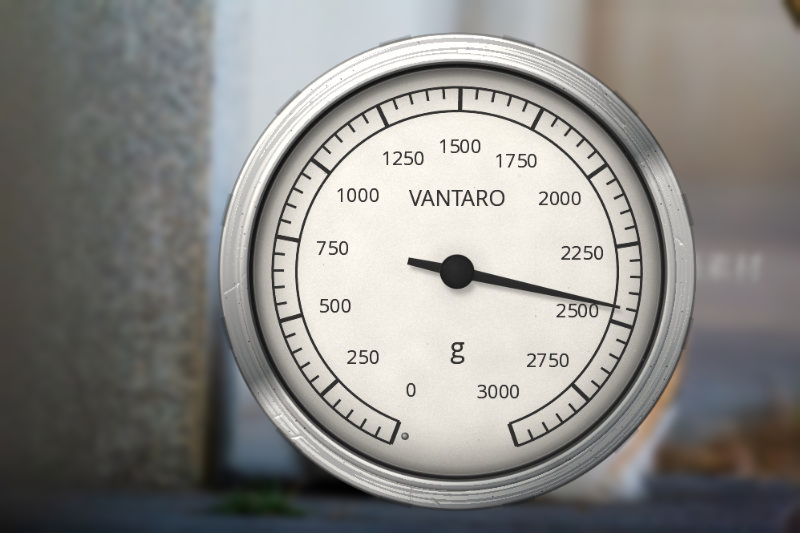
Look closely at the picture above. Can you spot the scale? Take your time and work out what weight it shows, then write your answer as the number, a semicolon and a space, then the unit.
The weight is 2450; g
